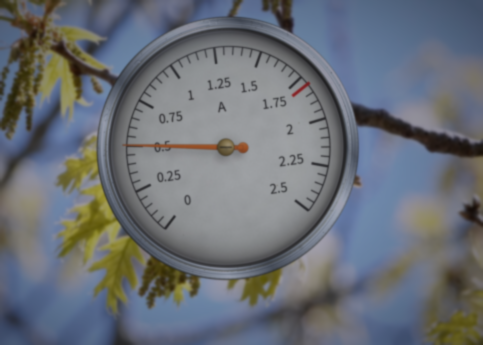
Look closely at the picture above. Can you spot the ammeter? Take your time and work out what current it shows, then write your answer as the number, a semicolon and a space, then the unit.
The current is 0.5; A
